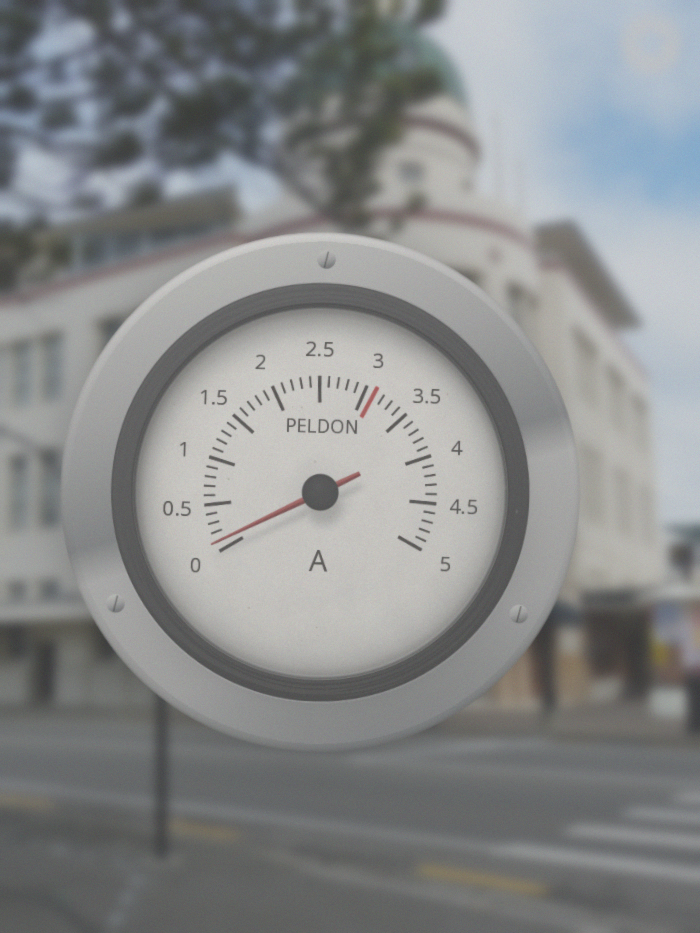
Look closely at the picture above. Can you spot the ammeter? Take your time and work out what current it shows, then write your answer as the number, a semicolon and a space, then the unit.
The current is 0.1; A
